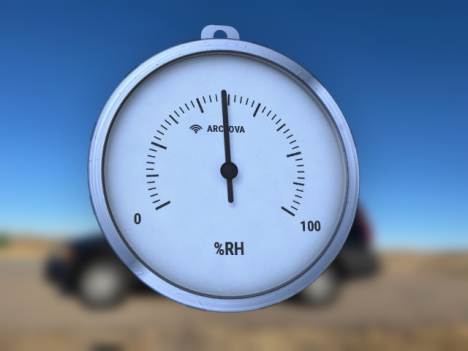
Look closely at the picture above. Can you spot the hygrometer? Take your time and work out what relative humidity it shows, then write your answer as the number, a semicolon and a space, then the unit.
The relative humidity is 48; %
